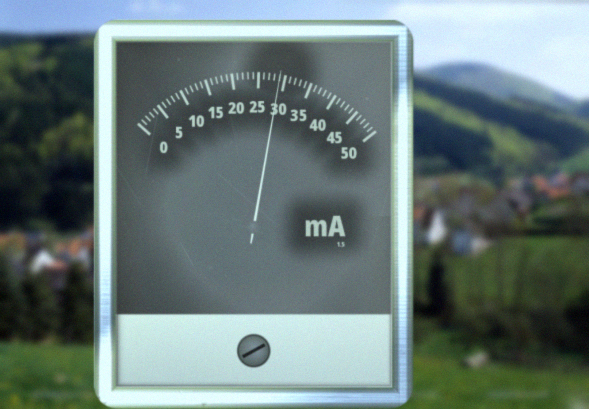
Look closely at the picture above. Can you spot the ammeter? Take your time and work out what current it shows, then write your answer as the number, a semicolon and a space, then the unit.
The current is 29; mA
